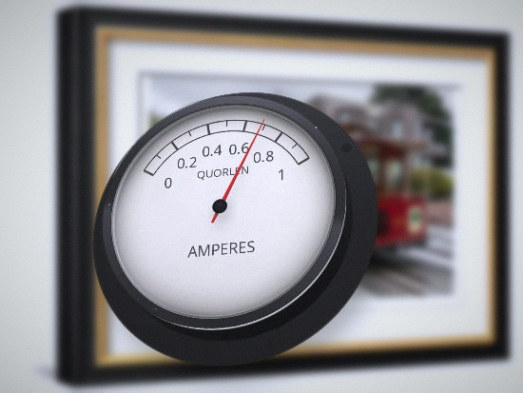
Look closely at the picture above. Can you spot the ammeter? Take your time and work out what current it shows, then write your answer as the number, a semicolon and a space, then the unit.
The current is 0.7; A
